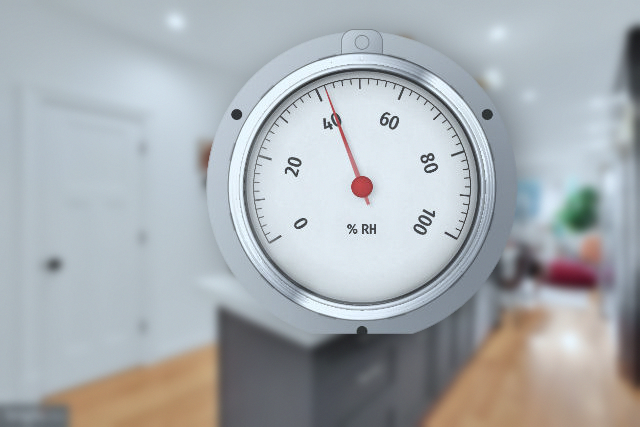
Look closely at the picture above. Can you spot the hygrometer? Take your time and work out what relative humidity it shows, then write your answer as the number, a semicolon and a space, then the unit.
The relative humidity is 42; %
